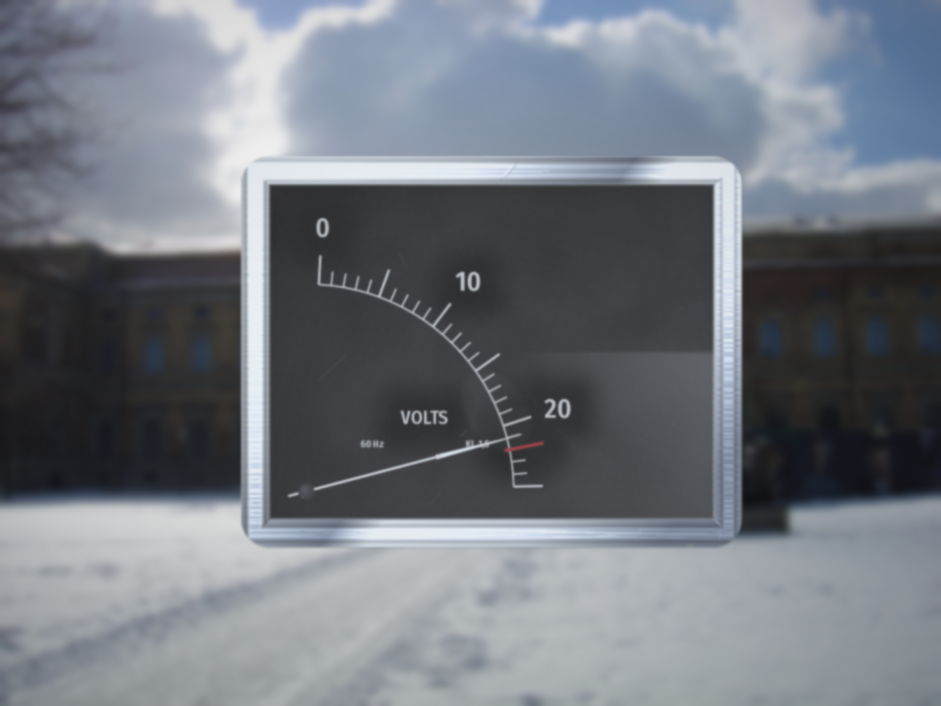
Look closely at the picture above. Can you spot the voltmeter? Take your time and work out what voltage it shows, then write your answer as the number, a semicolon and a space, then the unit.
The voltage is 21; V
